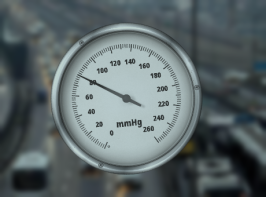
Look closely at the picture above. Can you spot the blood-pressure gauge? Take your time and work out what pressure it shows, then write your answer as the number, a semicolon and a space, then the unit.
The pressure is 80; mmHg
